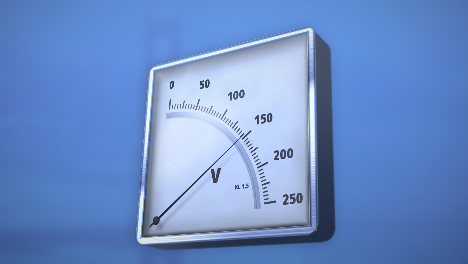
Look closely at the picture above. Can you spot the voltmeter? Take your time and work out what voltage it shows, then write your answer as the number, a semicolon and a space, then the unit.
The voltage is 150; V
